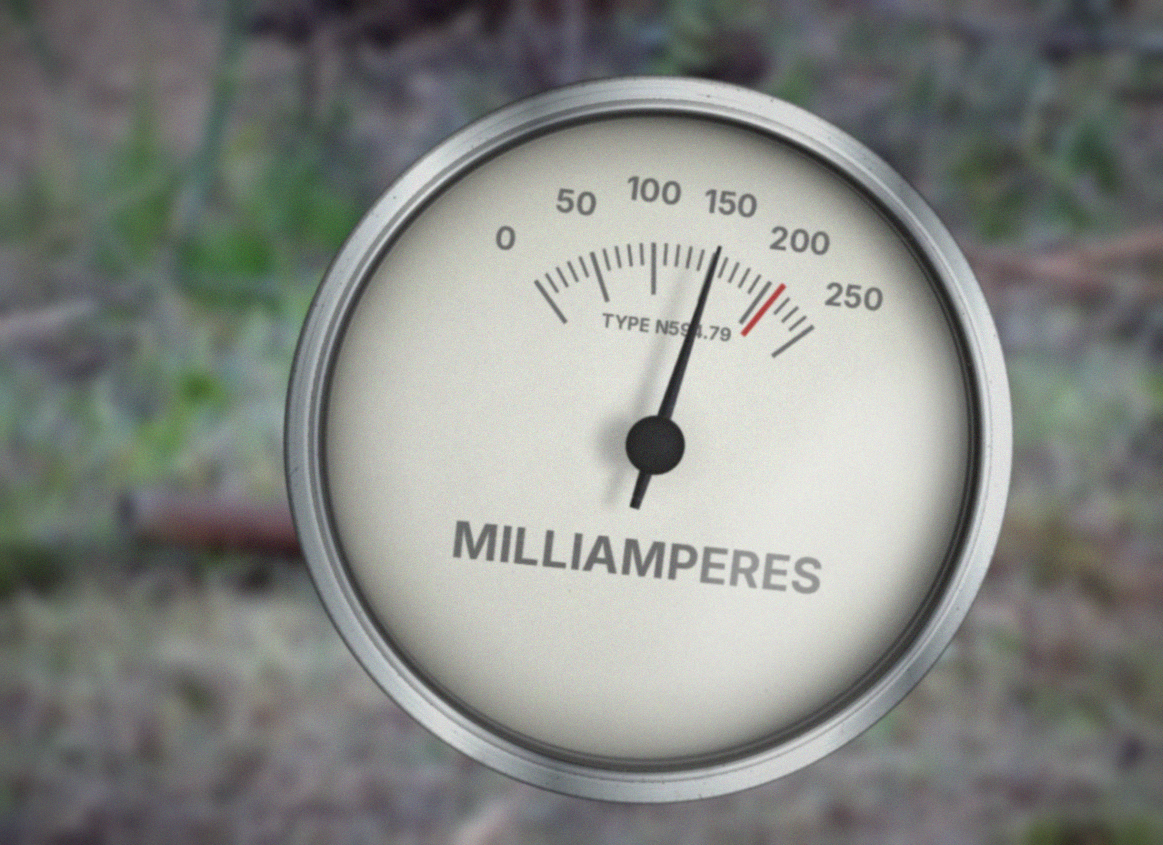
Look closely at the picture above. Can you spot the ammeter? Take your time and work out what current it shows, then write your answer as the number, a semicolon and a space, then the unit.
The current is 150; mA
